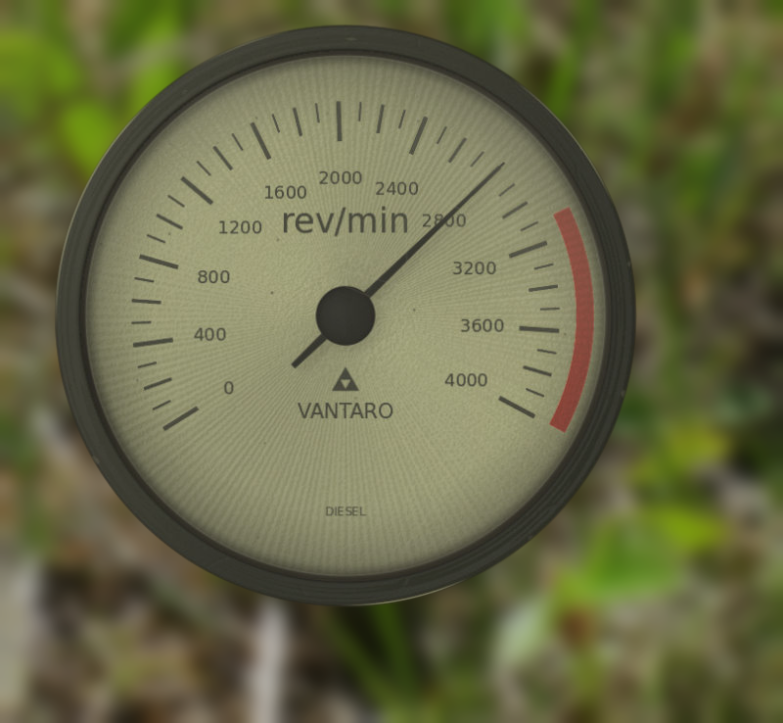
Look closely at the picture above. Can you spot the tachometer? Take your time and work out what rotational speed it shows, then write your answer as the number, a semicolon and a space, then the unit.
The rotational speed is 2800; rpm
